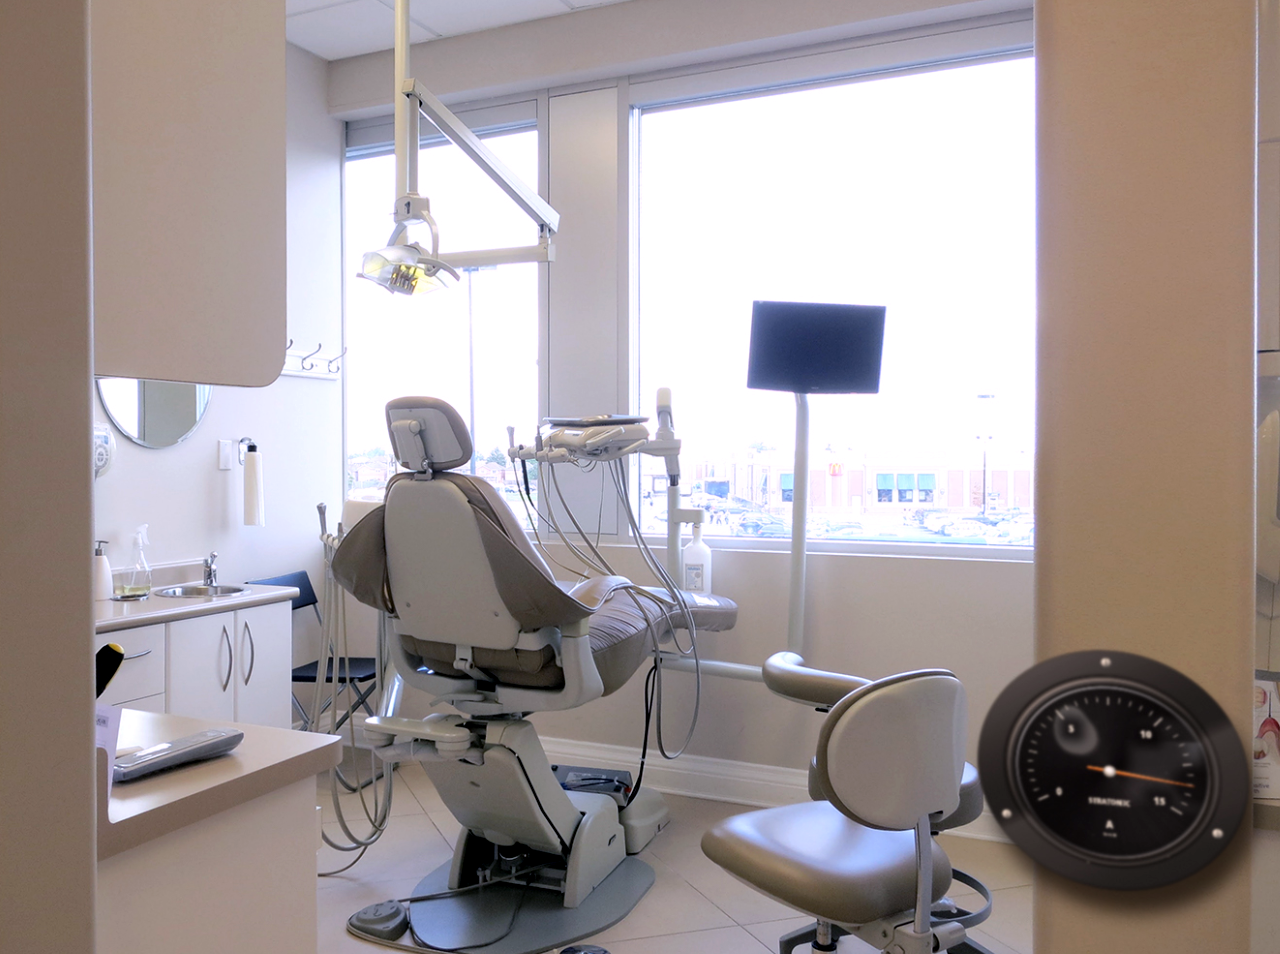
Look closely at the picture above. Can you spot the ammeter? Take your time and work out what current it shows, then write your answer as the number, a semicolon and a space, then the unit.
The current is 13.5; A
